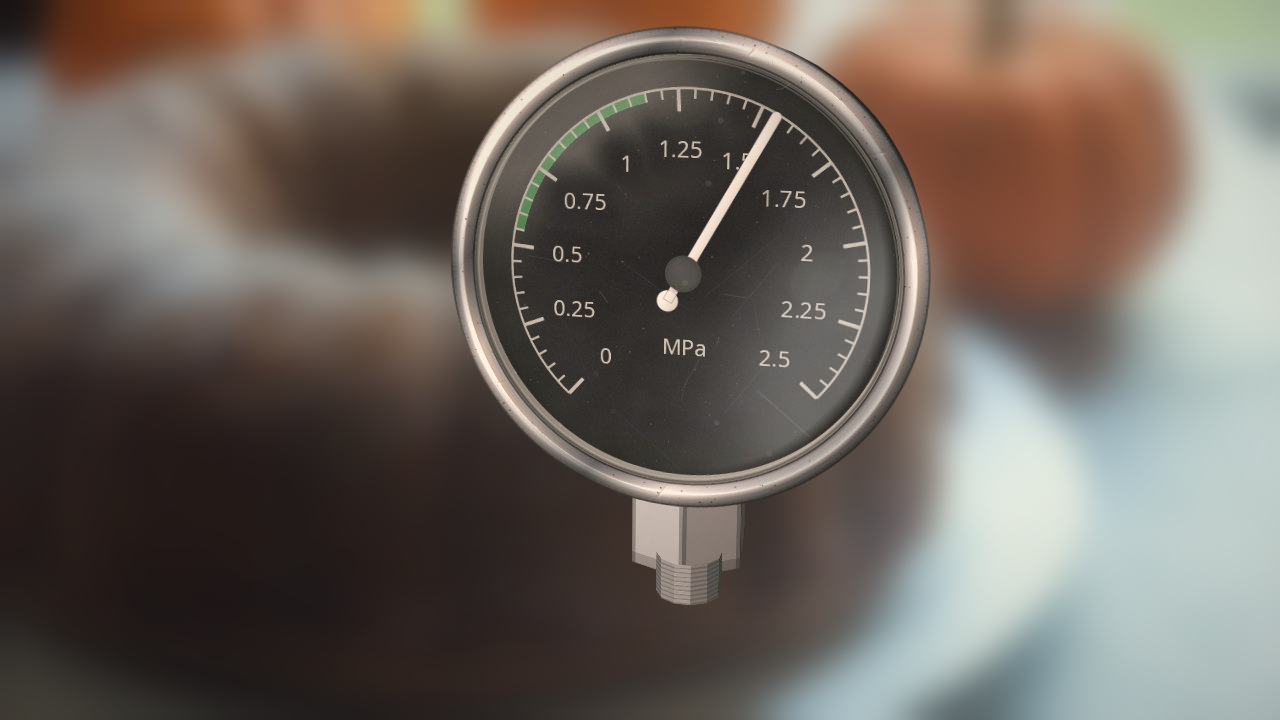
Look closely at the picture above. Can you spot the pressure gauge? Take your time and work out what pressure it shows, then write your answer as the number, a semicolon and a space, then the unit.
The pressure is 1.55; MPa
